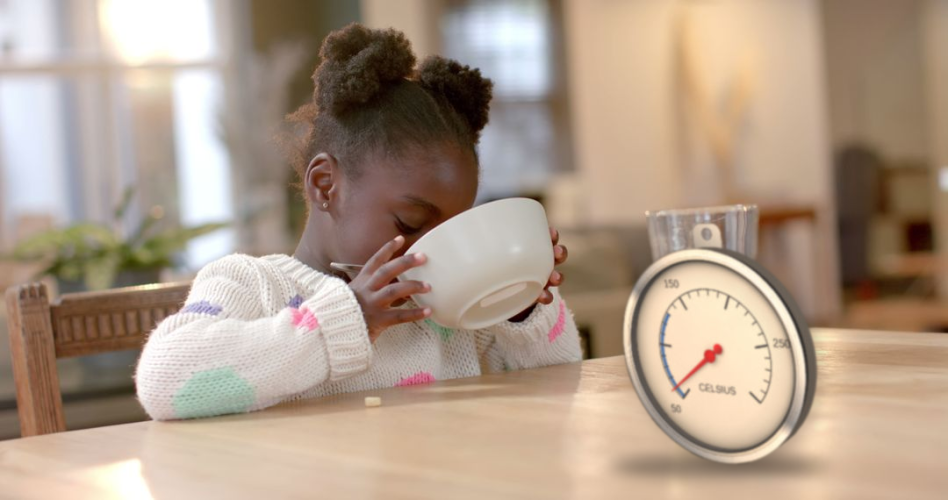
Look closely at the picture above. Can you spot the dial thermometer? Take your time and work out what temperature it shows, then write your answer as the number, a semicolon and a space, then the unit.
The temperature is 60; °C
